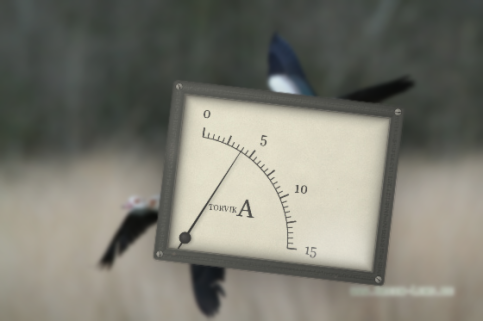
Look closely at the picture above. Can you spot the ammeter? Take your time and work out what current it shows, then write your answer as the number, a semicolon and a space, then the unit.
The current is 4; A
